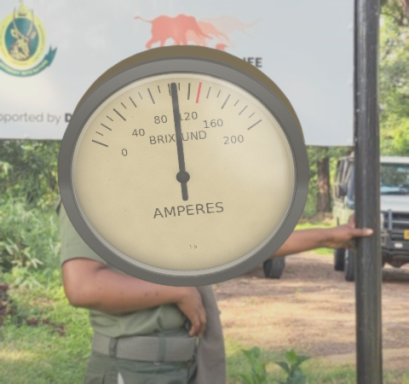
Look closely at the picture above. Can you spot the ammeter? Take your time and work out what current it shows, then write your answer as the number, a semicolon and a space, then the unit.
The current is 105; A
